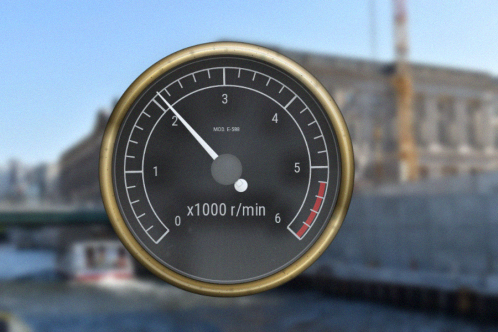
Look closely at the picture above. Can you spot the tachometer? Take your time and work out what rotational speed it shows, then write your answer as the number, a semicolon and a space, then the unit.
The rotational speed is 2100; rpm
